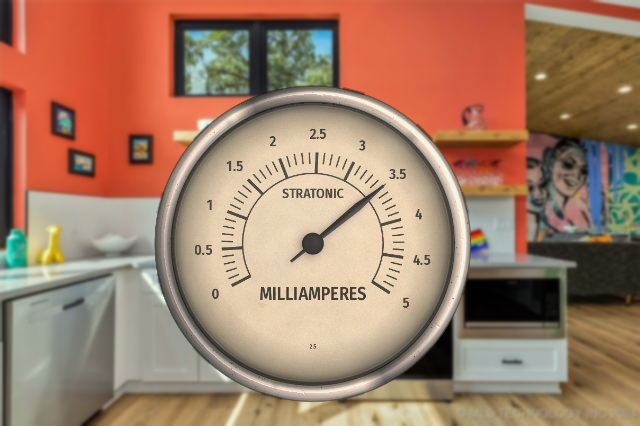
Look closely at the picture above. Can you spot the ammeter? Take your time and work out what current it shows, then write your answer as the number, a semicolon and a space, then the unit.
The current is 3.5; mA
